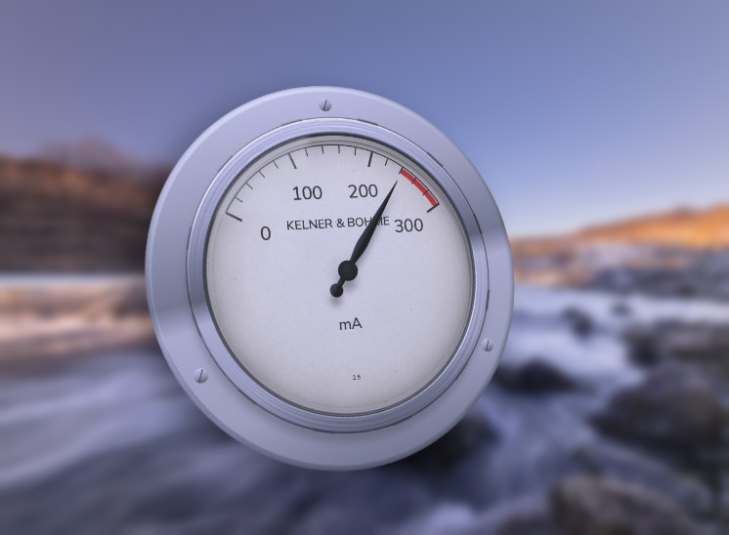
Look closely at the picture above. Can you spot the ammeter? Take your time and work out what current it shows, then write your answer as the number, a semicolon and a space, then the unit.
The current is 240; mA
